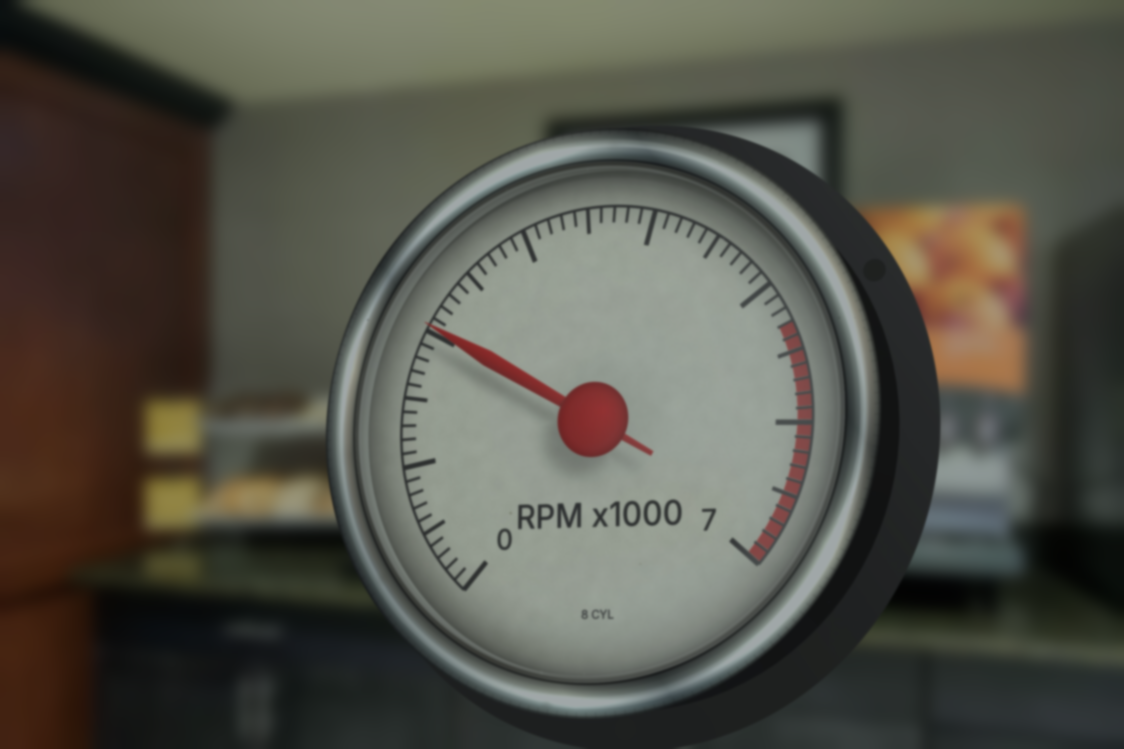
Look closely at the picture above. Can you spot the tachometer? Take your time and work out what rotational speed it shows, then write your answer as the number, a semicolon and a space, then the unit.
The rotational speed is 2050; rpm
